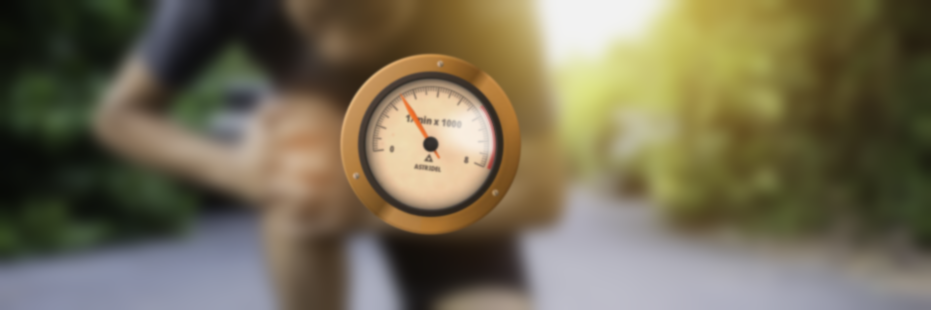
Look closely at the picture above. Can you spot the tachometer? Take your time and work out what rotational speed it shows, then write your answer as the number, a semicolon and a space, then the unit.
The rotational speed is 2500; rpm
